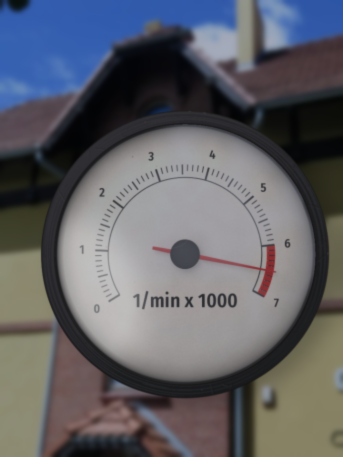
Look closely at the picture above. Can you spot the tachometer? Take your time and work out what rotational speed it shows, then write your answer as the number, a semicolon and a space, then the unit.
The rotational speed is 6500; rpm
